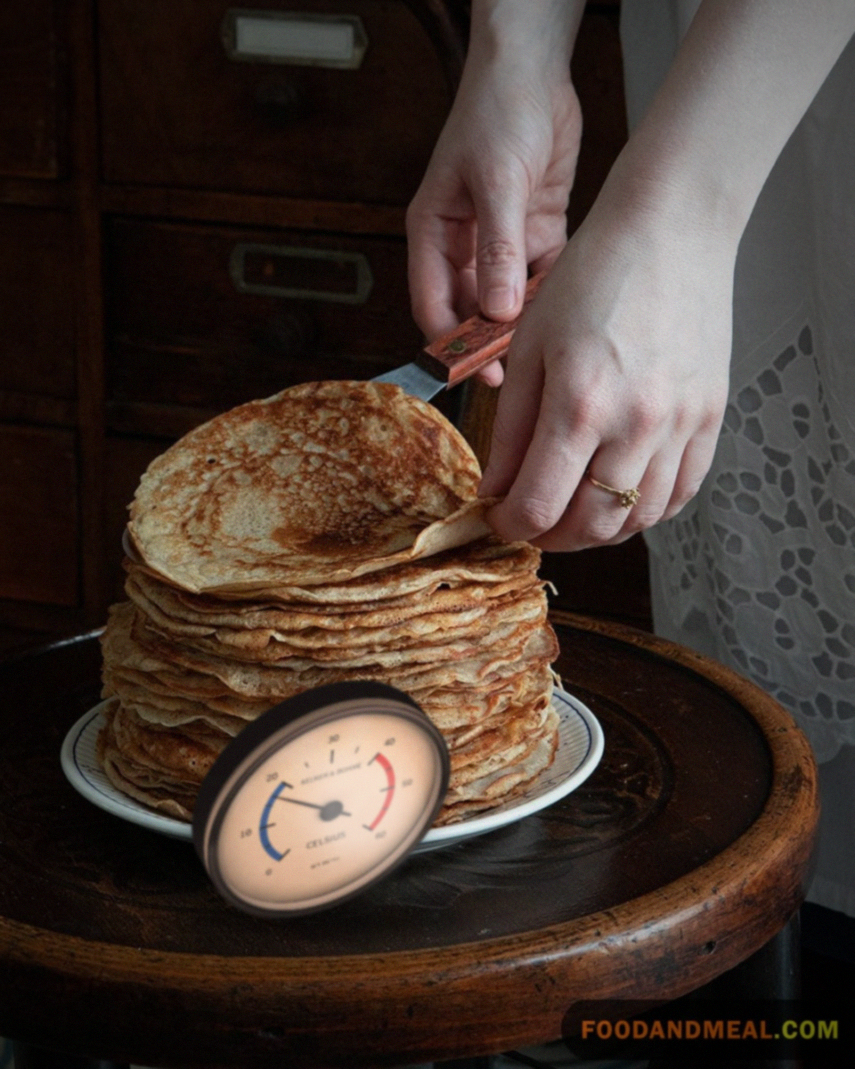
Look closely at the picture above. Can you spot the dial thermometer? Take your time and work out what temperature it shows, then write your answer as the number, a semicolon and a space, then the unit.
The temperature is 17.5; °C
